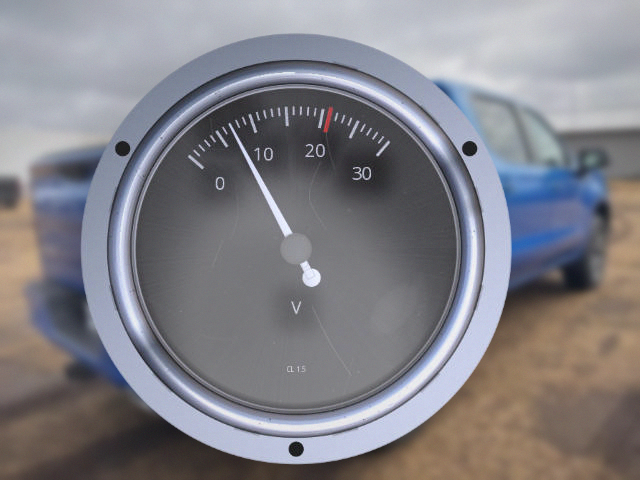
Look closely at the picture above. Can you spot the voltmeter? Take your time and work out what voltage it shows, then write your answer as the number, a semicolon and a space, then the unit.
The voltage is 7; V
